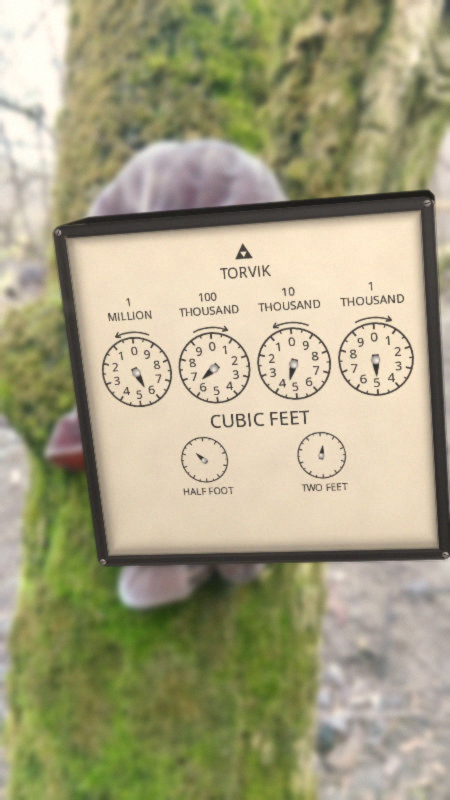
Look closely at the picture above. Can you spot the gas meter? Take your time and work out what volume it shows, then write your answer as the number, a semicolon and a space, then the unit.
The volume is 564500; ft³
